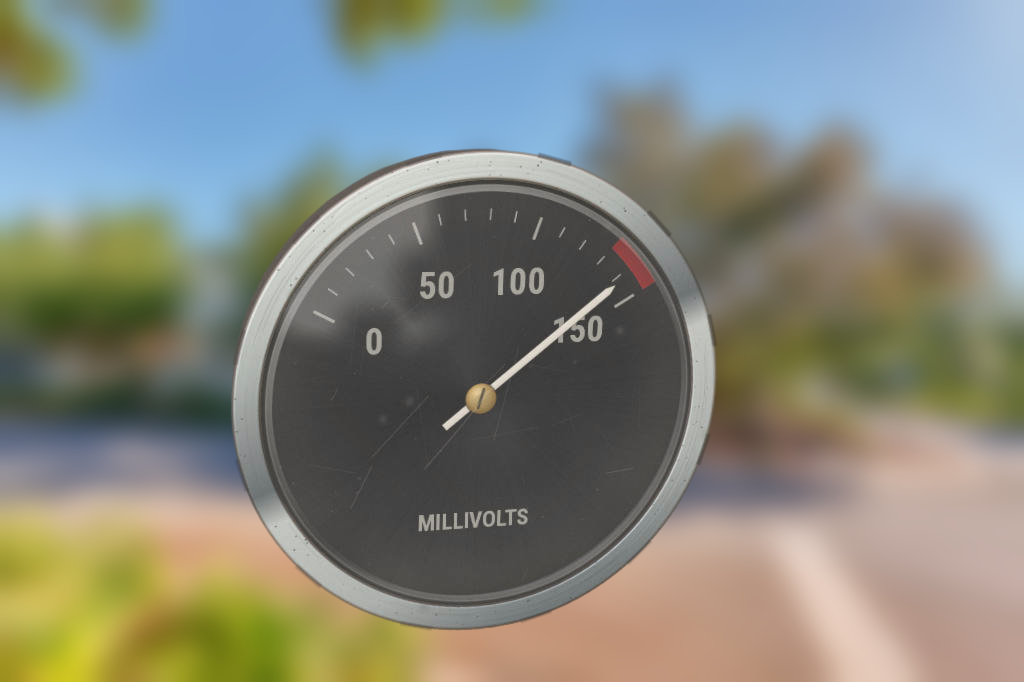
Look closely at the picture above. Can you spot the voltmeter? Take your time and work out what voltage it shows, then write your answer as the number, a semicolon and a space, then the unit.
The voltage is 140; mV
